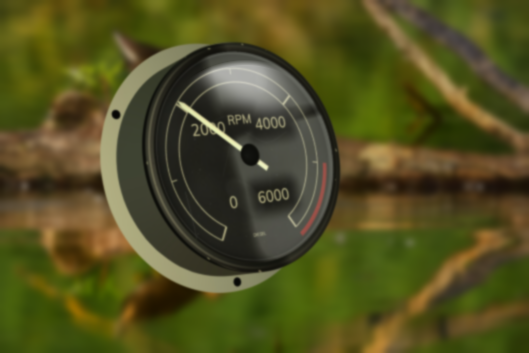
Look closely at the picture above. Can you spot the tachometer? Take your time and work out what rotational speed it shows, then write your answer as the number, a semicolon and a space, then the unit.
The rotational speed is 2000; rpm
